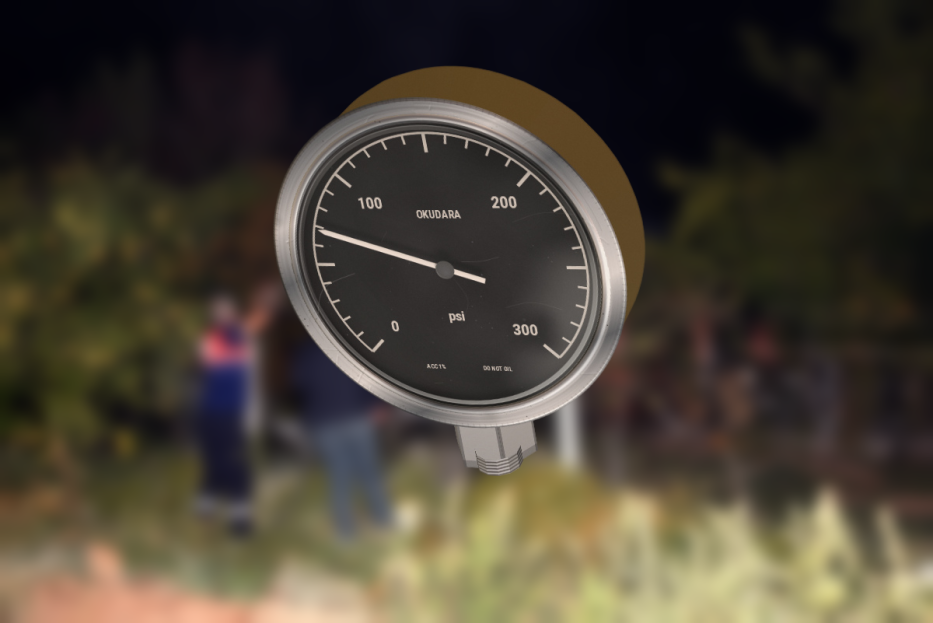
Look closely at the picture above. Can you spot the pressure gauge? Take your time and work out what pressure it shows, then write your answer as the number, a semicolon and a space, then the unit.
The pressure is 70; psi
